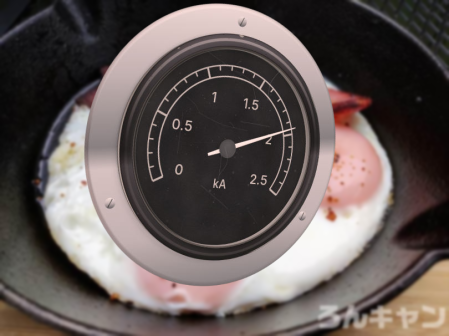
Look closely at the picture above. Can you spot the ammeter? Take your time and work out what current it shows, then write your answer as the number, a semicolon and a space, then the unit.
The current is 1.95; kA
